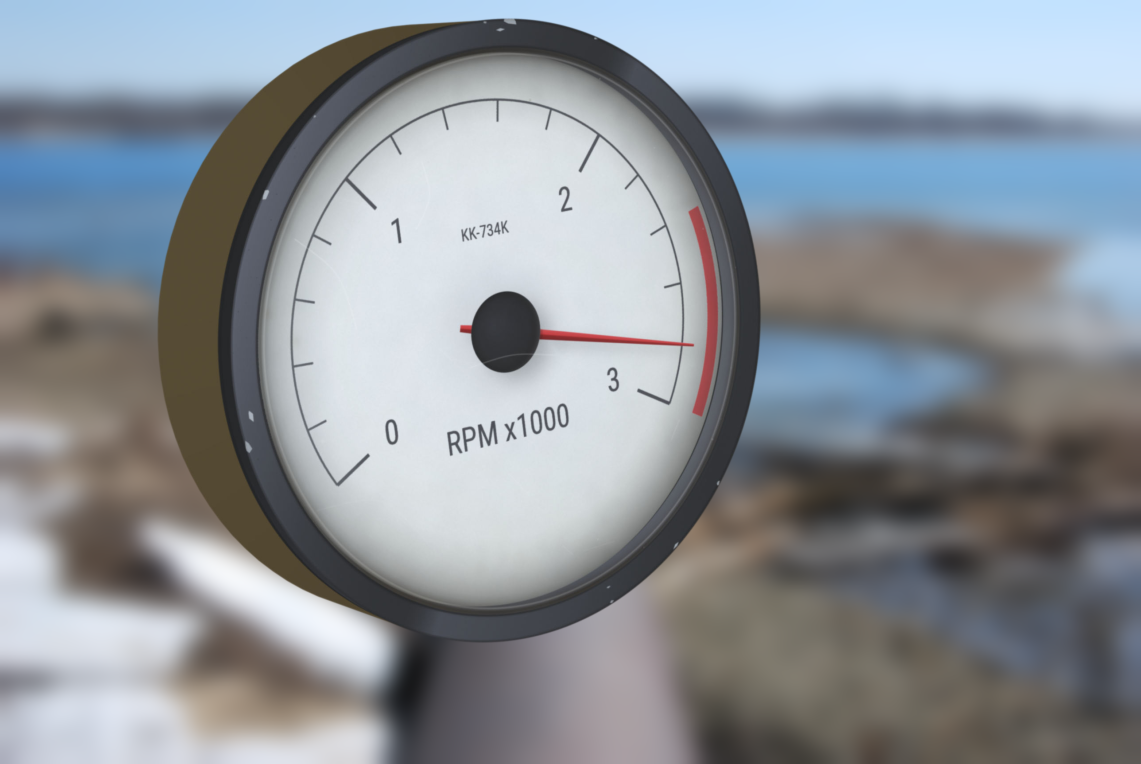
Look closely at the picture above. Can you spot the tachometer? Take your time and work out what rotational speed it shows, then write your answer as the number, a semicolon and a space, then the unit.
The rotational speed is 2800; rpm
